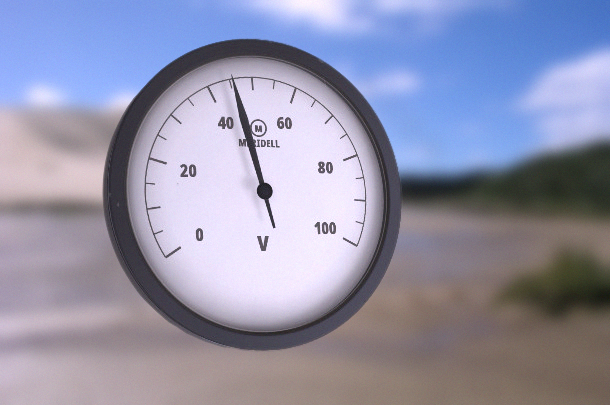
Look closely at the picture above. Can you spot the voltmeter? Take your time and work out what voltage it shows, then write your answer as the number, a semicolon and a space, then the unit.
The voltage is 45; V
